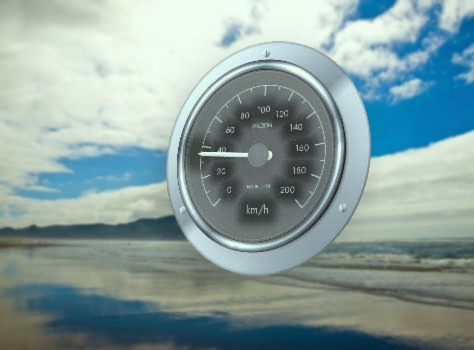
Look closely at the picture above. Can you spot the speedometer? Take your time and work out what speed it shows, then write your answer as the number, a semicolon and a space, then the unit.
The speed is 35; km/h
